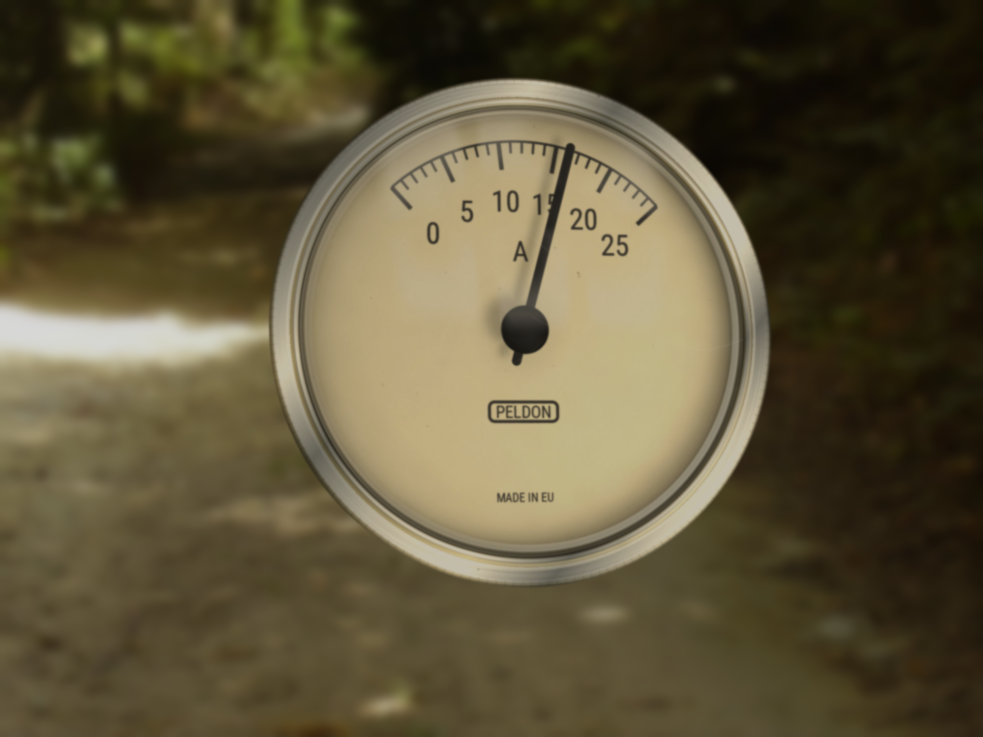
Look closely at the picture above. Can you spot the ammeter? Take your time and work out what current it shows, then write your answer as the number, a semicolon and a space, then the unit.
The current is 16; A
